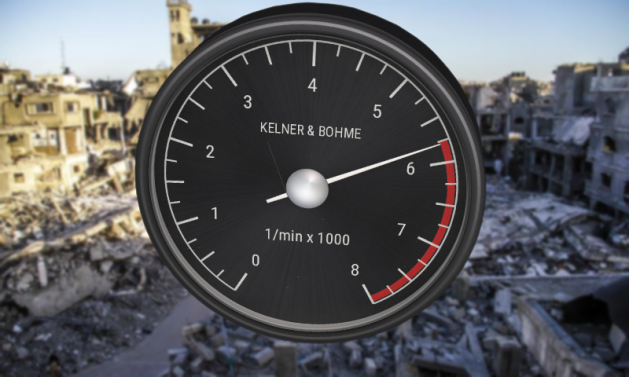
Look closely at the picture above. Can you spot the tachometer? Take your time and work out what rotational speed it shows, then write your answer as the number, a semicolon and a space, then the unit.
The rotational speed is 5750; rpm
